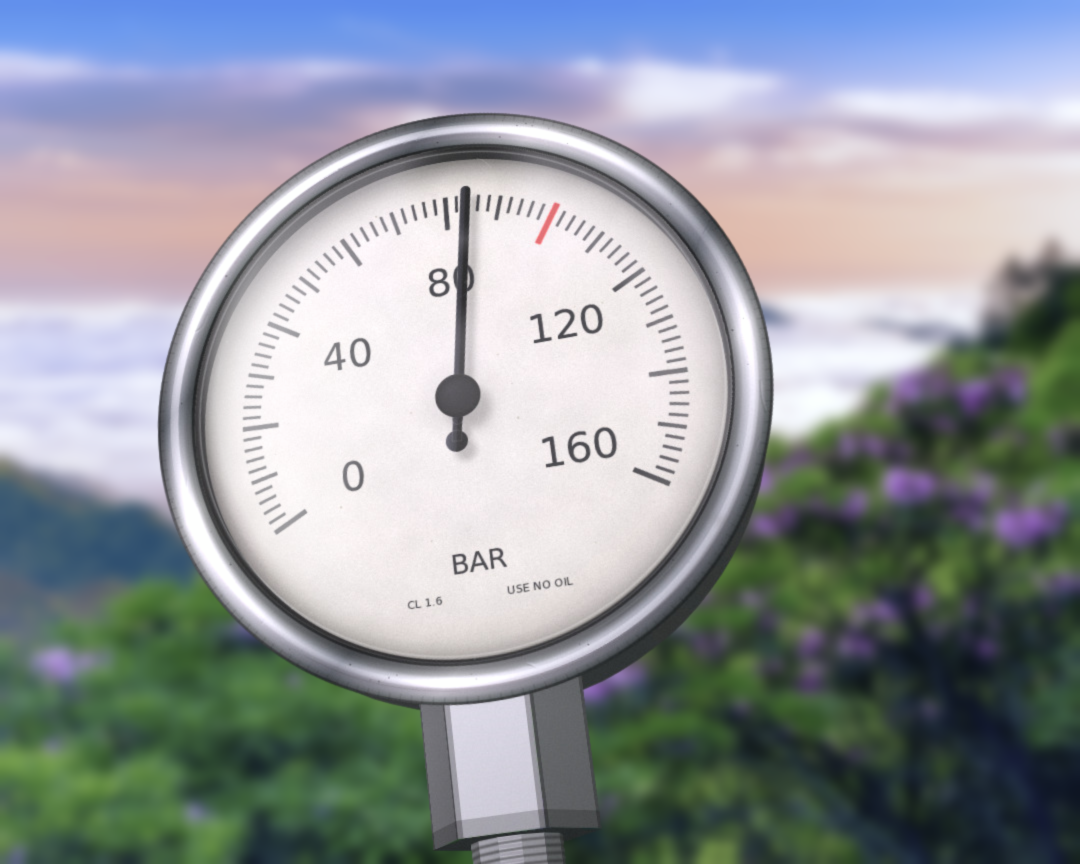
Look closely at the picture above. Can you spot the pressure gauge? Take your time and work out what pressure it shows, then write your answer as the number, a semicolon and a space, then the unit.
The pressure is 84; bar
